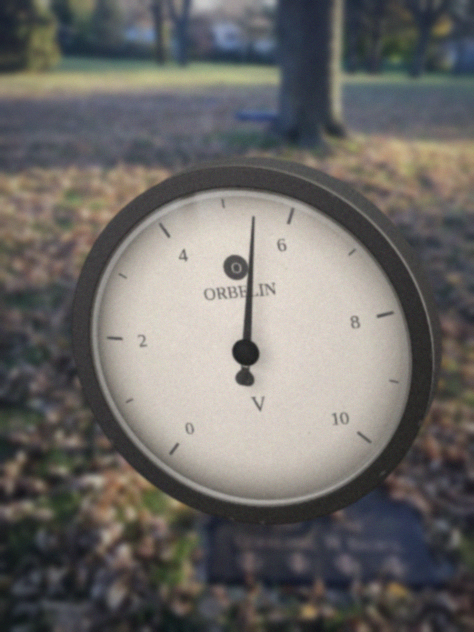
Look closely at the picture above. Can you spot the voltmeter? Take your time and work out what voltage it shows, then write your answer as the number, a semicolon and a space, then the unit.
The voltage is 5.5; V
